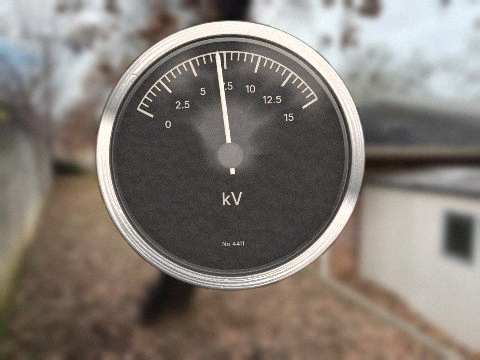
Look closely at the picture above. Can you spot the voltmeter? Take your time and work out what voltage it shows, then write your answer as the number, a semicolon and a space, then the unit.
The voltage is 7; kV
